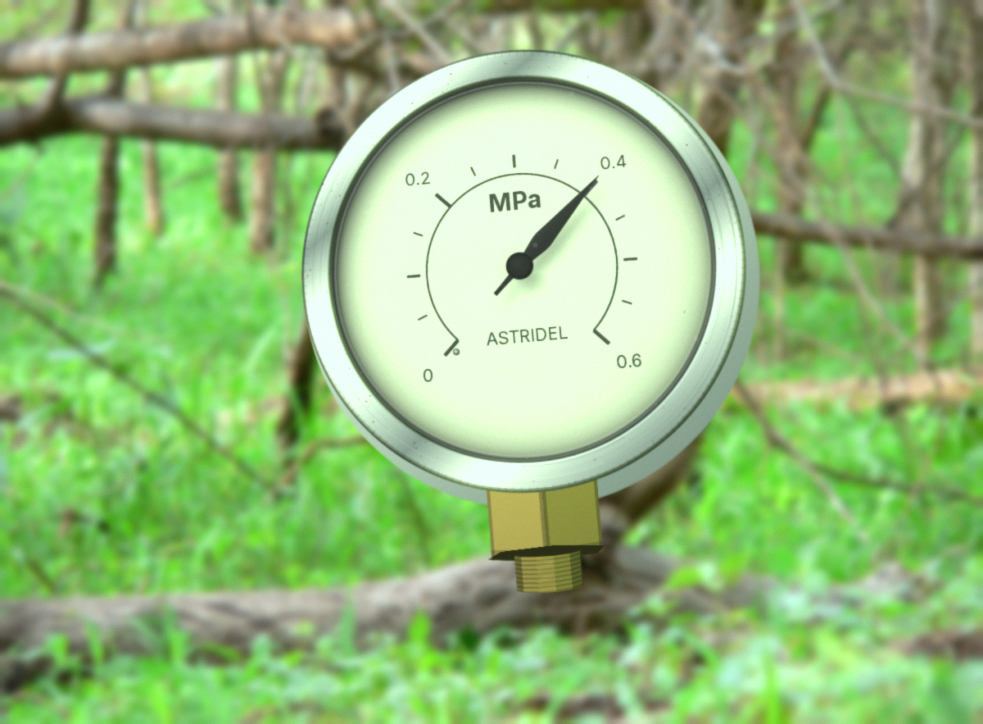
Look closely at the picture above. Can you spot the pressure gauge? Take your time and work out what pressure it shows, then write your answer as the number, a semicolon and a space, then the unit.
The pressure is 0.4; MPa
